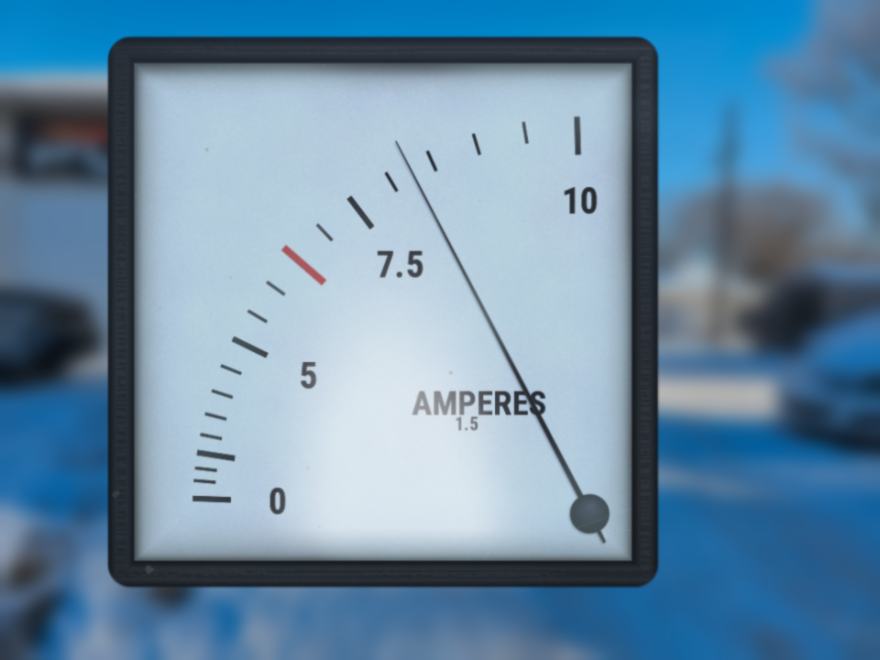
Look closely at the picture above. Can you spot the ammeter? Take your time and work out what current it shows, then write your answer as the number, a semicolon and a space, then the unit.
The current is 8.25; A
